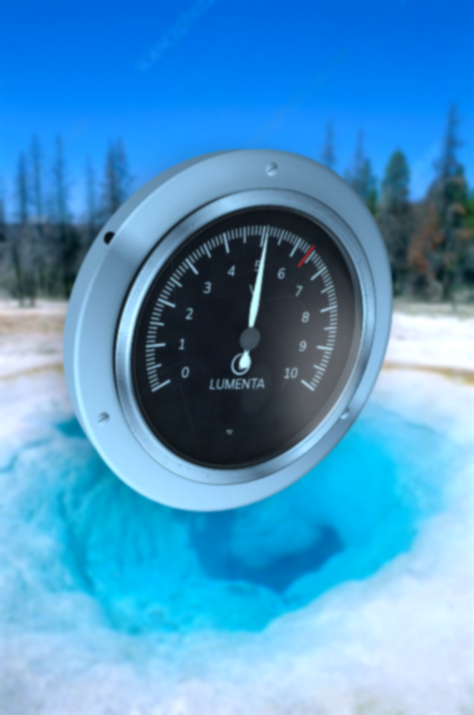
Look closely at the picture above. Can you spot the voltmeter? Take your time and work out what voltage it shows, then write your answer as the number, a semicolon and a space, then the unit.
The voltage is 5; V
